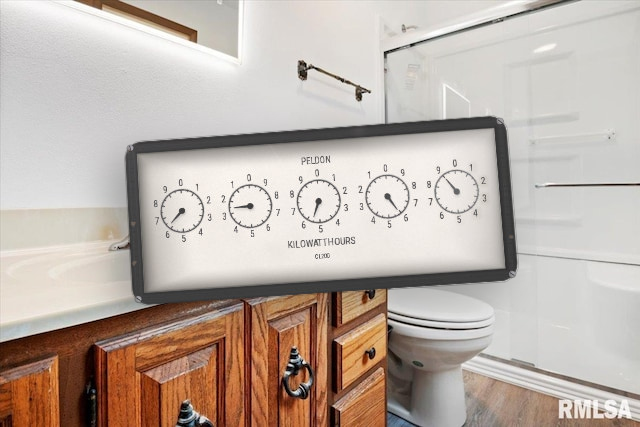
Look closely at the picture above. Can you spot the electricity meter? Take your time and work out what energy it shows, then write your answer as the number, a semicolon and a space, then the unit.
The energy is 62559; kWh
